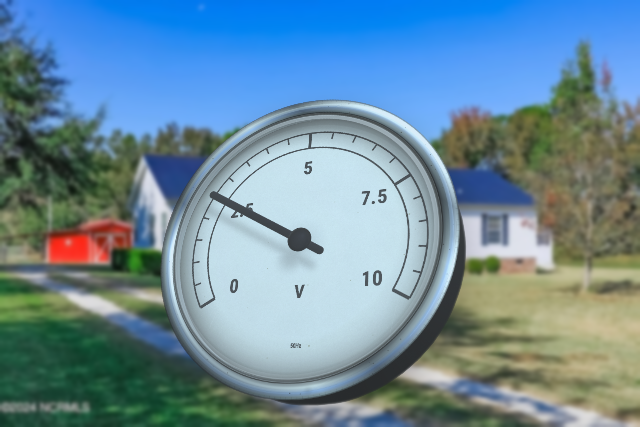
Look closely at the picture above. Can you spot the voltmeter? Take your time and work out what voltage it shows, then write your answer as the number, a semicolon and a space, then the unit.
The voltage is 2.5; V
